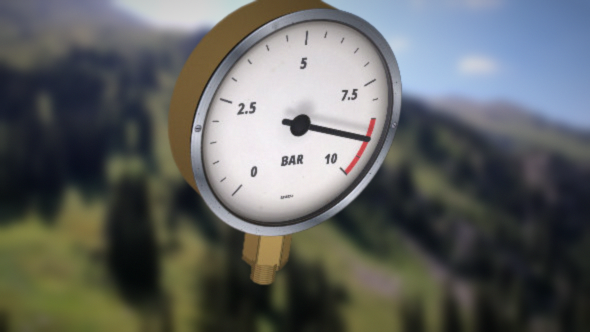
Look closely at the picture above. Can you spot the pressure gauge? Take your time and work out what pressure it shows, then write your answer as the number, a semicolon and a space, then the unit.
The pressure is 9; bar
